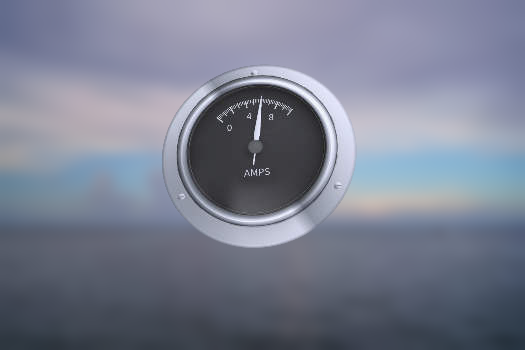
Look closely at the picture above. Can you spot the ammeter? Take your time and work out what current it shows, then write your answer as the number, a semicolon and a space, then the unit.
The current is 6; A
